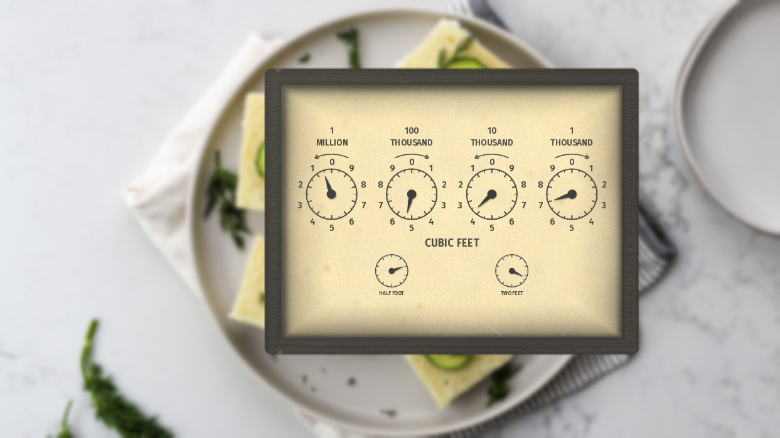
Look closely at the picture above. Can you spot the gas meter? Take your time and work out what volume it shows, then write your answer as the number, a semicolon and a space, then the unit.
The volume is 53700; ft³
